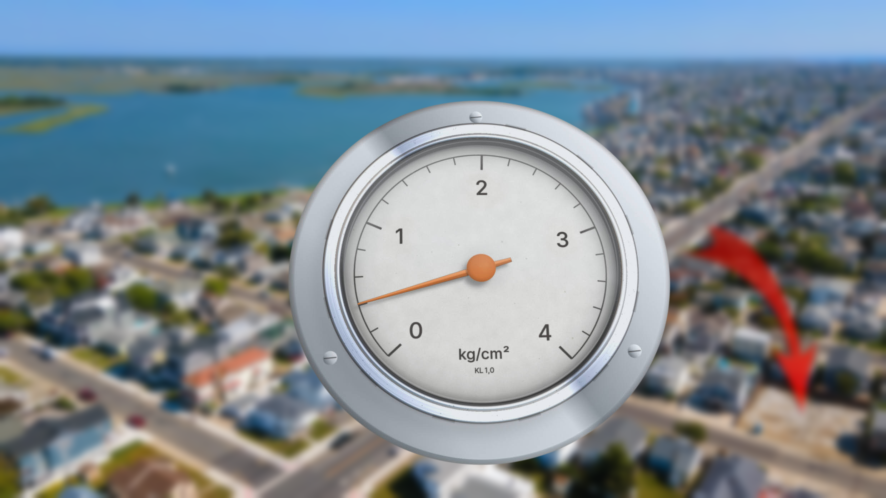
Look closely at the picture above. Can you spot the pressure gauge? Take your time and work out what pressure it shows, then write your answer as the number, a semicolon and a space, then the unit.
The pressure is 0.4; kg/cm²
